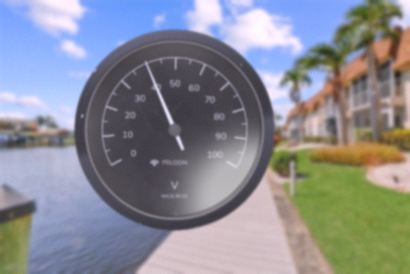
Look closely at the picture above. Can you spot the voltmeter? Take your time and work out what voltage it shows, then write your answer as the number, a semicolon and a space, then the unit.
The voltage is 40; V
